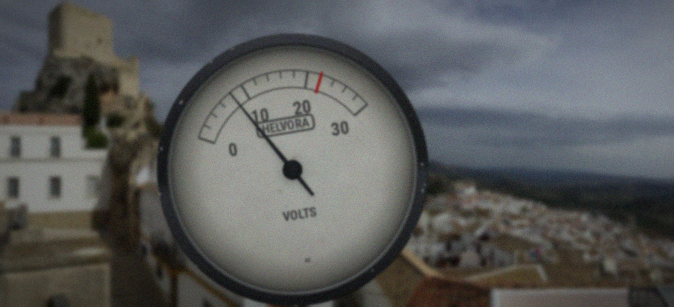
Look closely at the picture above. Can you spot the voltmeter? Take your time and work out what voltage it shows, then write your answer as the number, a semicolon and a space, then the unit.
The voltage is 8; V
